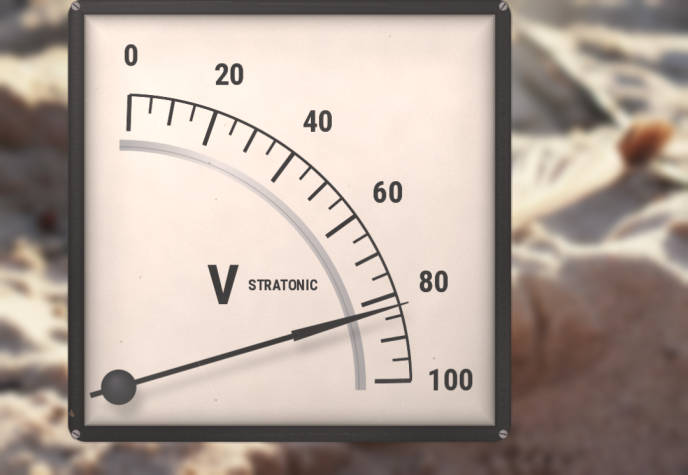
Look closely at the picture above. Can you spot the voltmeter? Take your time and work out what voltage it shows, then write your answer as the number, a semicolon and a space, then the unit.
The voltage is 82.5; V
